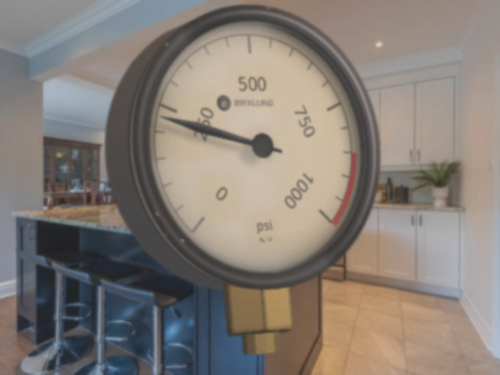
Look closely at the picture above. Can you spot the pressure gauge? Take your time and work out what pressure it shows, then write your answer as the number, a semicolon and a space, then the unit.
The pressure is 225; psi
